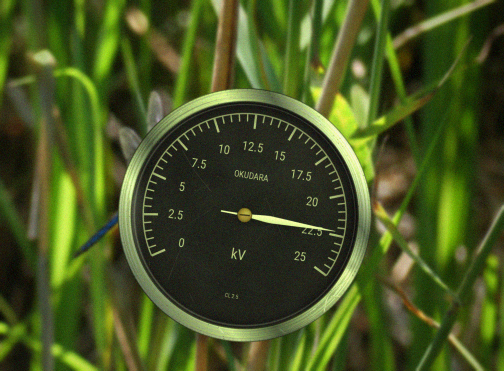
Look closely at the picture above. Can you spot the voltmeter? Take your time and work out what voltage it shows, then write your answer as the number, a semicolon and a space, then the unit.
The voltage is 22.25; kV
